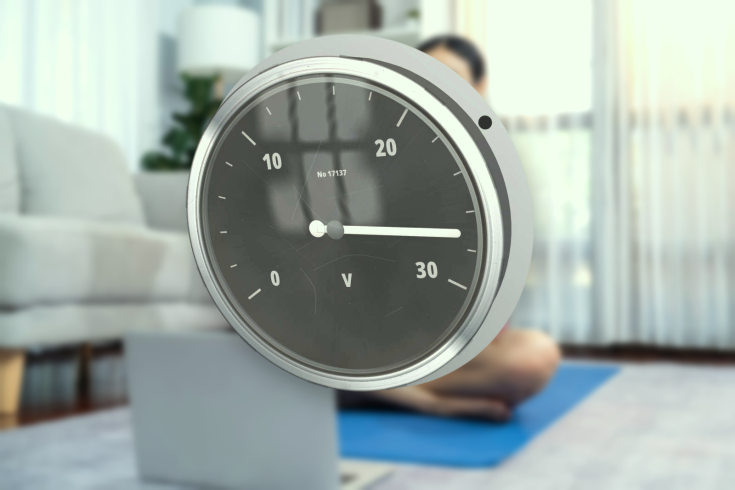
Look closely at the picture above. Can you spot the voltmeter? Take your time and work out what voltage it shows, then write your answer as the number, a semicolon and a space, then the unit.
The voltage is 27; V
